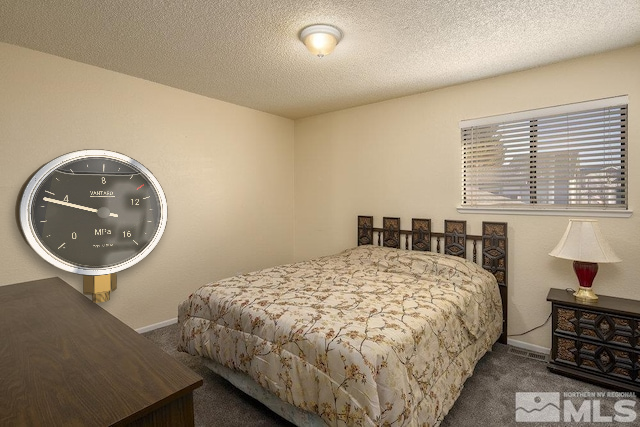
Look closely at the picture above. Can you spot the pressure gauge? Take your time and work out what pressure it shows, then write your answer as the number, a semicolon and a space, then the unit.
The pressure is 3.5; MPa
